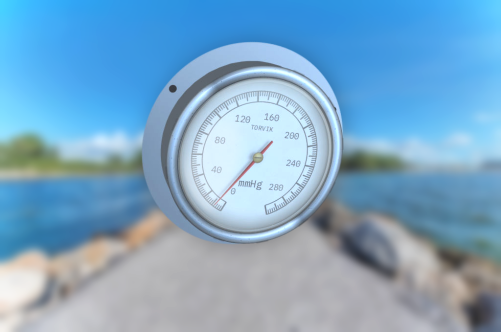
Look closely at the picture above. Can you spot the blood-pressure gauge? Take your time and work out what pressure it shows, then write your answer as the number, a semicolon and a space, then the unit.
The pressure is 10; mmHg
